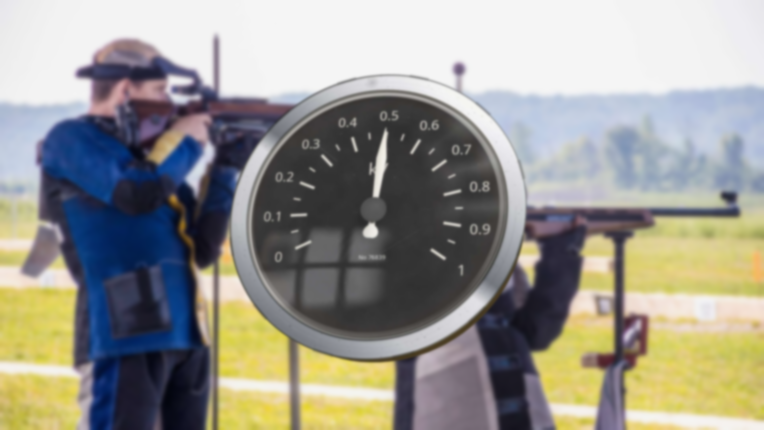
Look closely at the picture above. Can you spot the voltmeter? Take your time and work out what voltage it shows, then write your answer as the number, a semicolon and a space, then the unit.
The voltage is 0.5; kV
